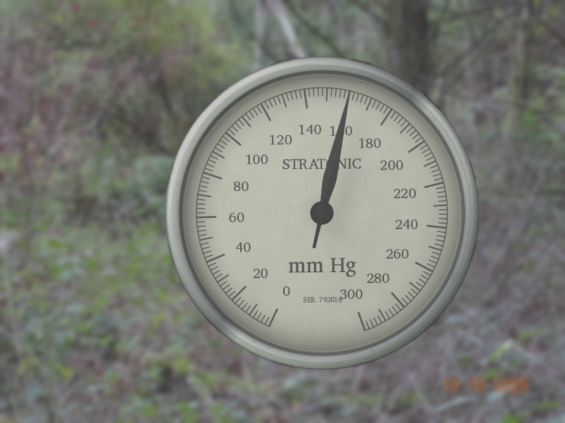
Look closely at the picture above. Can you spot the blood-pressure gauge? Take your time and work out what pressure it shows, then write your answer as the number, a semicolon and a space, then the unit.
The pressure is 160; mmHg
